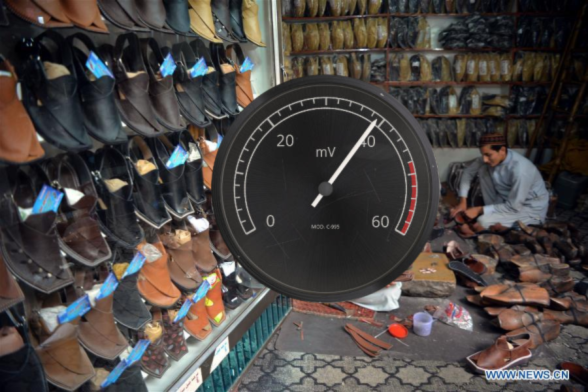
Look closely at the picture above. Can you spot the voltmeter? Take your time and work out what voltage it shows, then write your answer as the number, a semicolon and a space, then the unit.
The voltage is 39; mV
